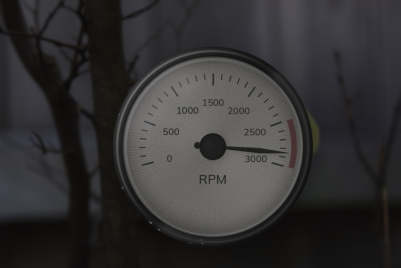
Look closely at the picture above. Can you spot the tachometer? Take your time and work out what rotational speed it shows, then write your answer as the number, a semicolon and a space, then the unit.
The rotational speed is 2850; rpm
